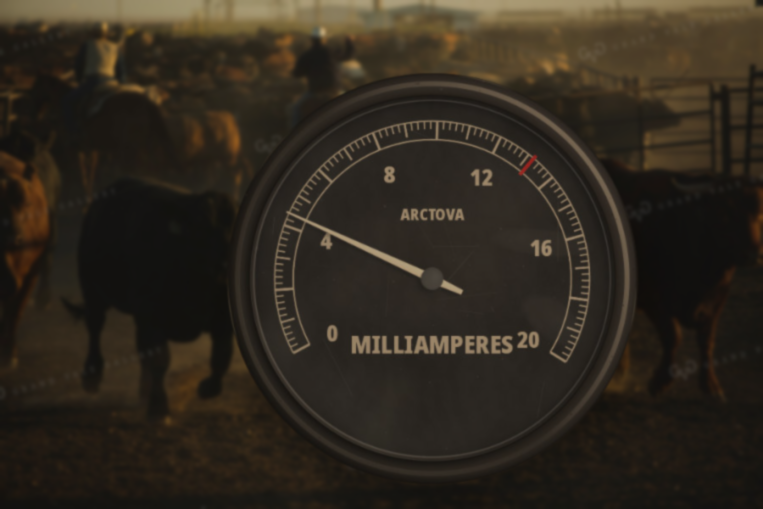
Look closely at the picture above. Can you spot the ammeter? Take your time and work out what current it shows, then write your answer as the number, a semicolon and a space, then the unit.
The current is 4.4; mA
